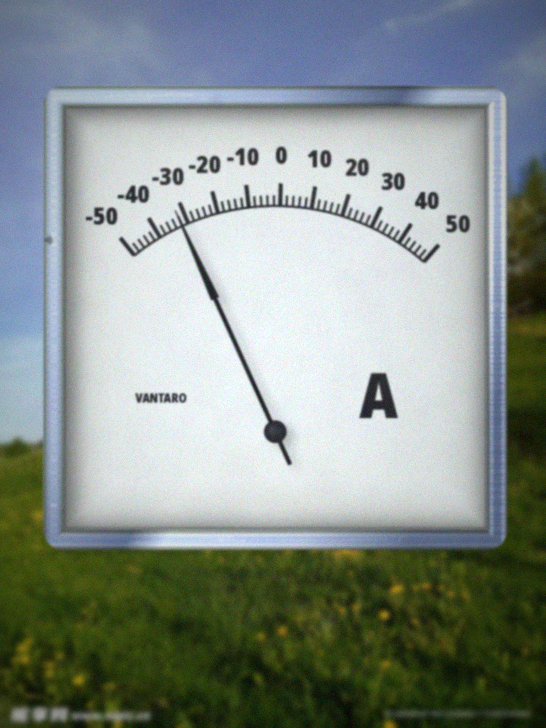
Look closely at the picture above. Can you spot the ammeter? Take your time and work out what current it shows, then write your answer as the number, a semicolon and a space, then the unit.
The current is -32; A
